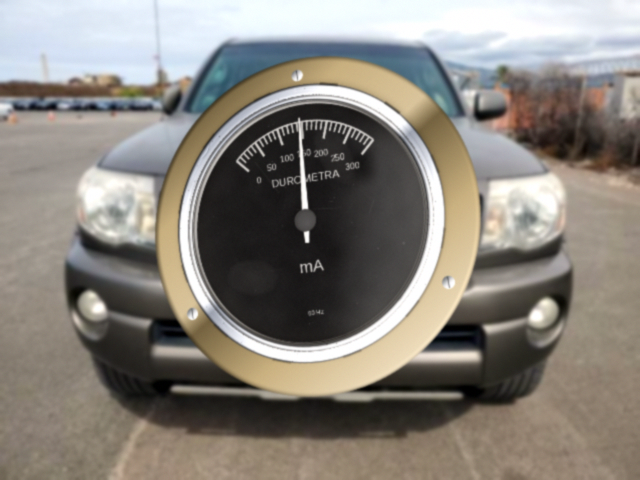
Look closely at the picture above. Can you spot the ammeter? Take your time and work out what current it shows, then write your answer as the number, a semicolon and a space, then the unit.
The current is 150; mA
